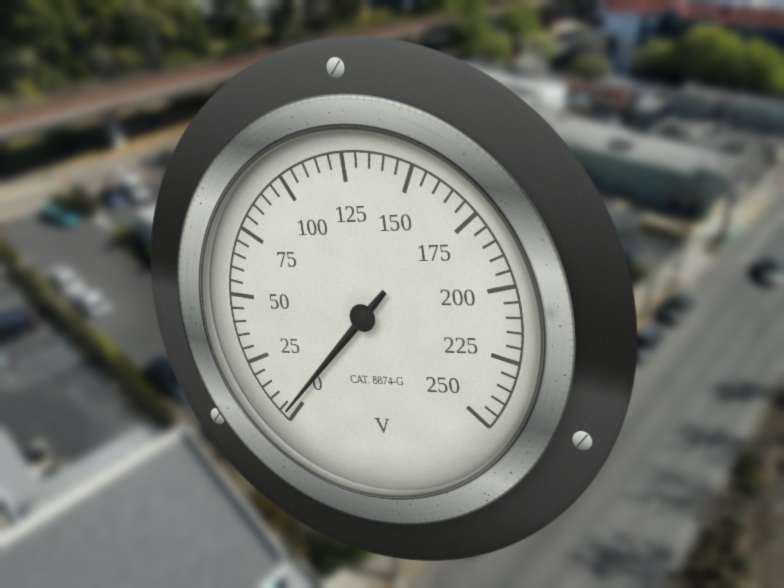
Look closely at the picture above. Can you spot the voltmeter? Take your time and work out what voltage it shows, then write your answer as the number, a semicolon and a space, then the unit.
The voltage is 2.5; V
